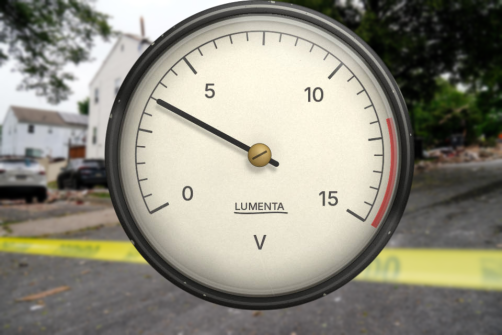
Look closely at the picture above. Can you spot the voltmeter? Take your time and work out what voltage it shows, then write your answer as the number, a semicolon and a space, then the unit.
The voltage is 3.5; V
